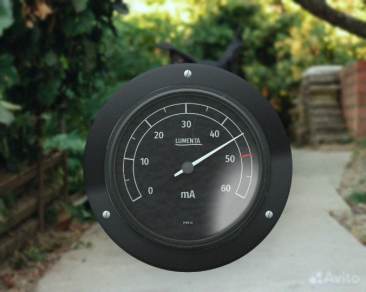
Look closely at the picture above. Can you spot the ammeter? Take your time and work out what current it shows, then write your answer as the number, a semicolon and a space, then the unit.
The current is 45; mA
